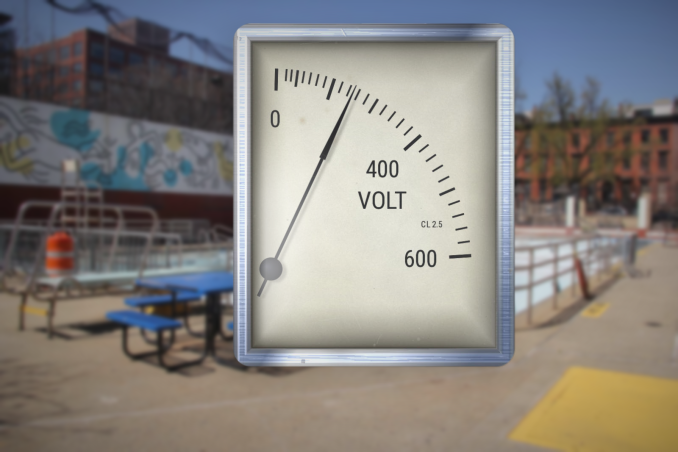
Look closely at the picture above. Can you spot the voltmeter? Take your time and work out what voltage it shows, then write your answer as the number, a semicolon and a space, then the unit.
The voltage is 250; V
